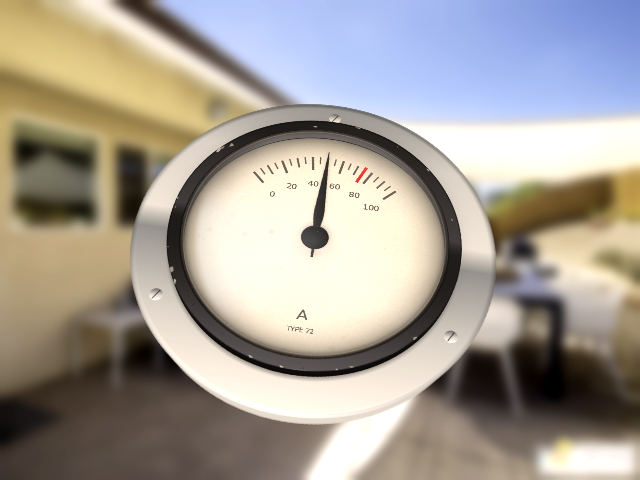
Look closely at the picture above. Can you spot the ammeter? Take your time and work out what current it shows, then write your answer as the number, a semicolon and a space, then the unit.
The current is 50; A
